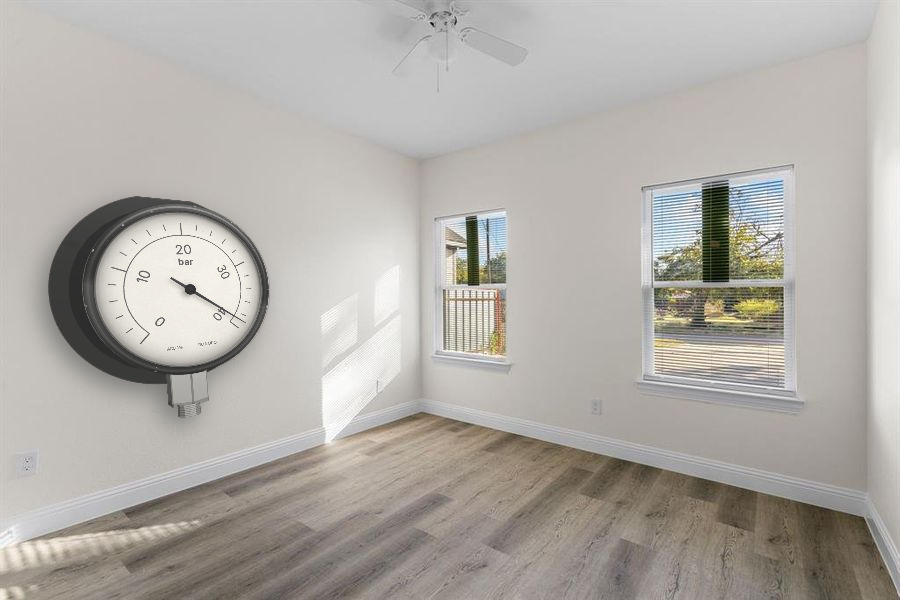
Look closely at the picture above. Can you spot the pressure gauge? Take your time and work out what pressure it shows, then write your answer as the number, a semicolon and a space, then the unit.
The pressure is 39; bar
